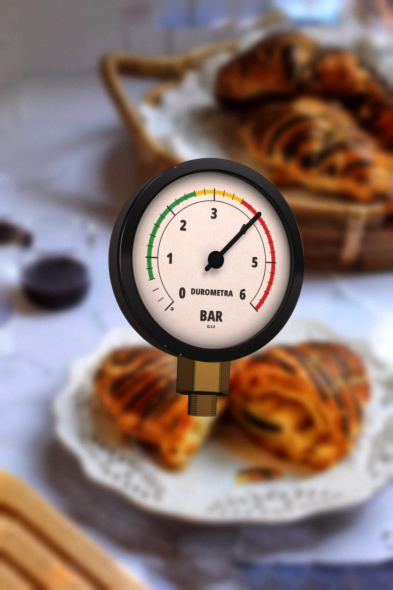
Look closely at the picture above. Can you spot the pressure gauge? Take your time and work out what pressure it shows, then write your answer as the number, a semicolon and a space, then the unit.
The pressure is 4; bar
